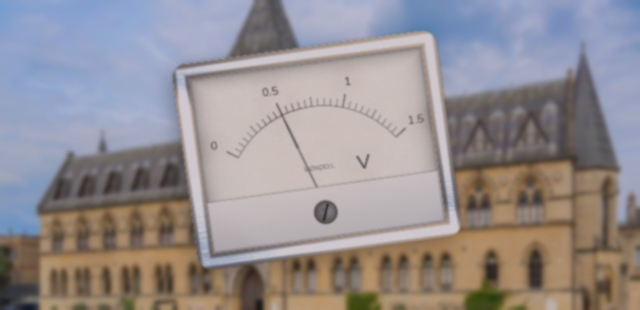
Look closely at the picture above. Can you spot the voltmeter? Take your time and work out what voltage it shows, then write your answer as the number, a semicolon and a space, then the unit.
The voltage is 0.5; V
